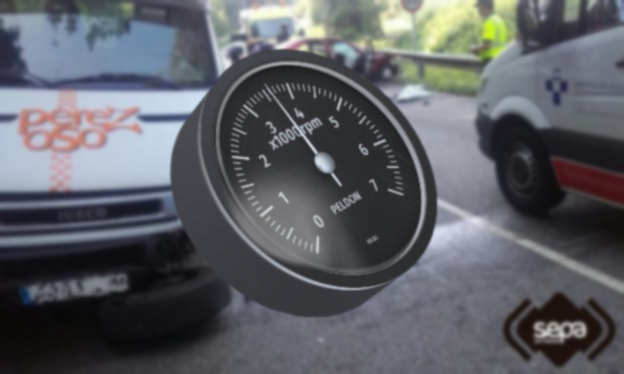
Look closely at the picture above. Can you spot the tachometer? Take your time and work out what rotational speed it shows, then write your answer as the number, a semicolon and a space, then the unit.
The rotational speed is 3500; rpm
